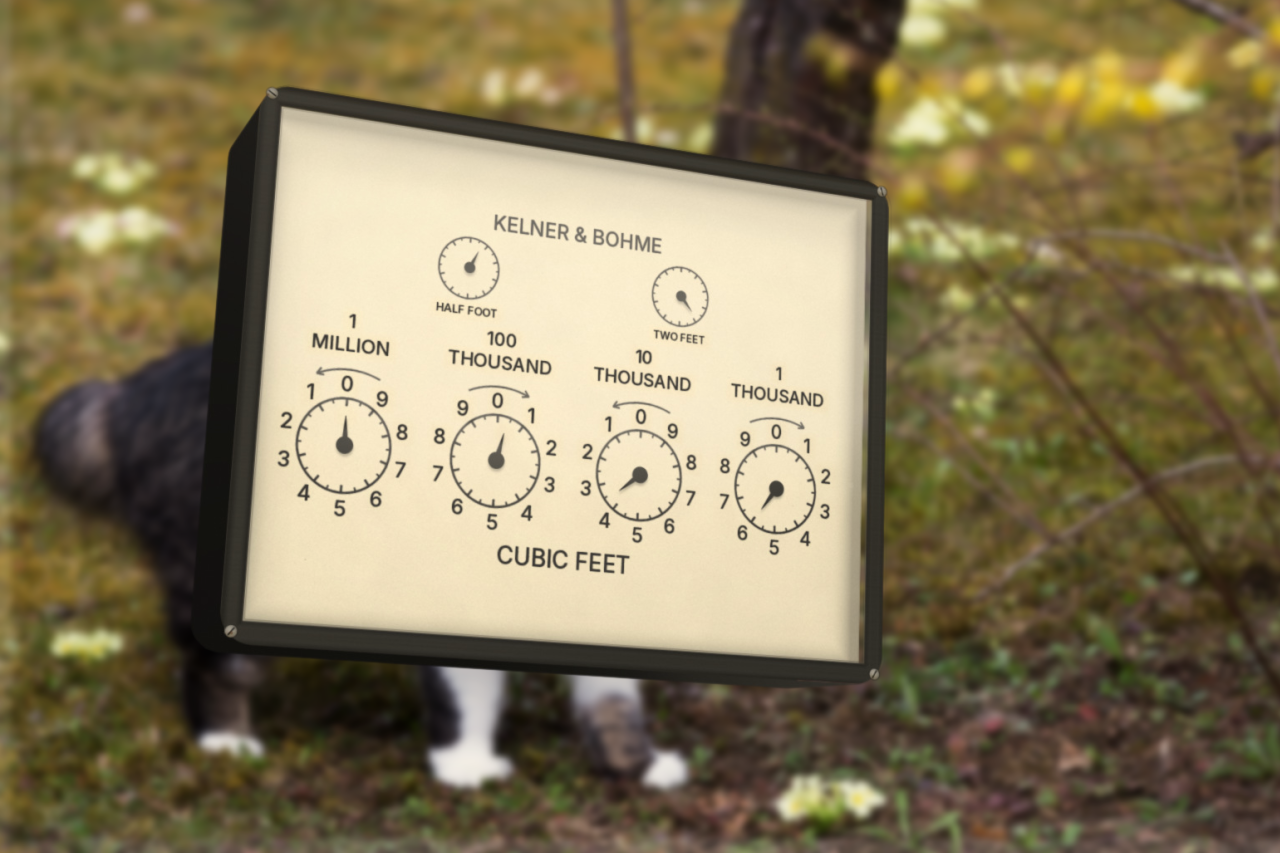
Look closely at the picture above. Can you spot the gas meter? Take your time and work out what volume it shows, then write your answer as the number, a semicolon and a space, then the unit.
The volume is 3600; ft³
